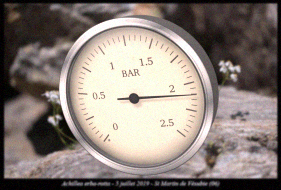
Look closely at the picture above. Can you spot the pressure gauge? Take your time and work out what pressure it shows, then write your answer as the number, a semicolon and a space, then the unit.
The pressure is 2.1; bar
